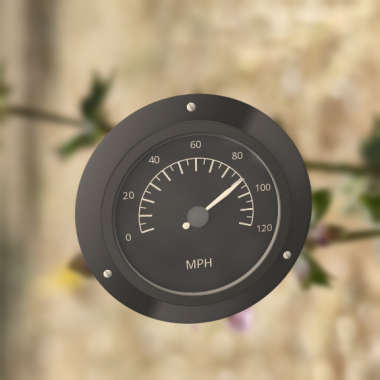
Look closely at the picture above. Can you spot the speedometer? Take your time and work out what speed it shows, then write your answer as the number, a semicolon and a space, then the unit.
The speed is 90; mph
